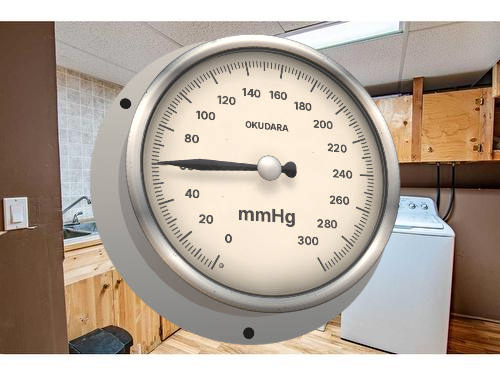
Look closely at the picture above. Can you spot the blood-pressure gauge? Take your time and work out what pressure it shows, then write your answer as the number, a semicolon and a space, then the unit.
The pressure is 60; mmHg
